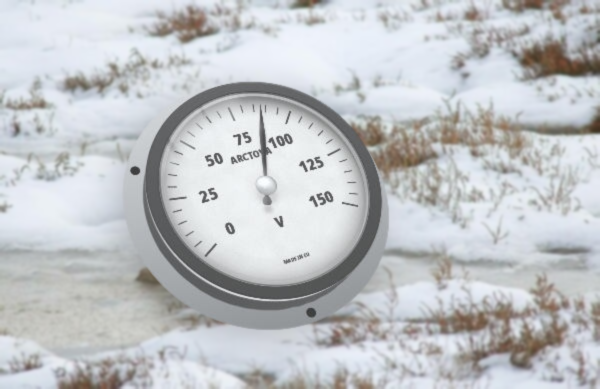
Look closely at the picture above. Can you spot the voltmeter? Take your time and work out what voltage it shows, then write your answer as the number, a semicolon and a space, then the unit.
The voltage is 87.5; V
